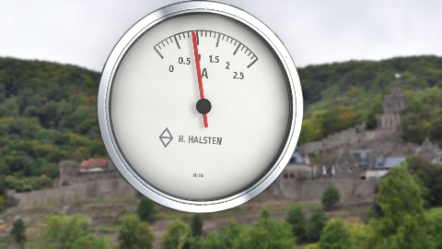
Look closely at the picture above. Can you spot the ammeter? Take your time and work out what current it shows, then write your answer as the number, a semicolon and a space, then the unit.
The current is 0.9; A
